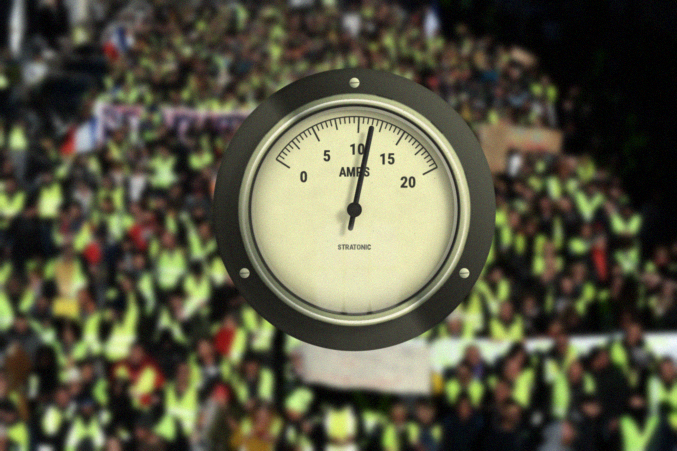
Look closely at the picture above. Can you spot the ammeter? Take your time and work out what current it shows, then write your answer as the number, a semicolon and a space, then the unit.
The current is 11.5; A
